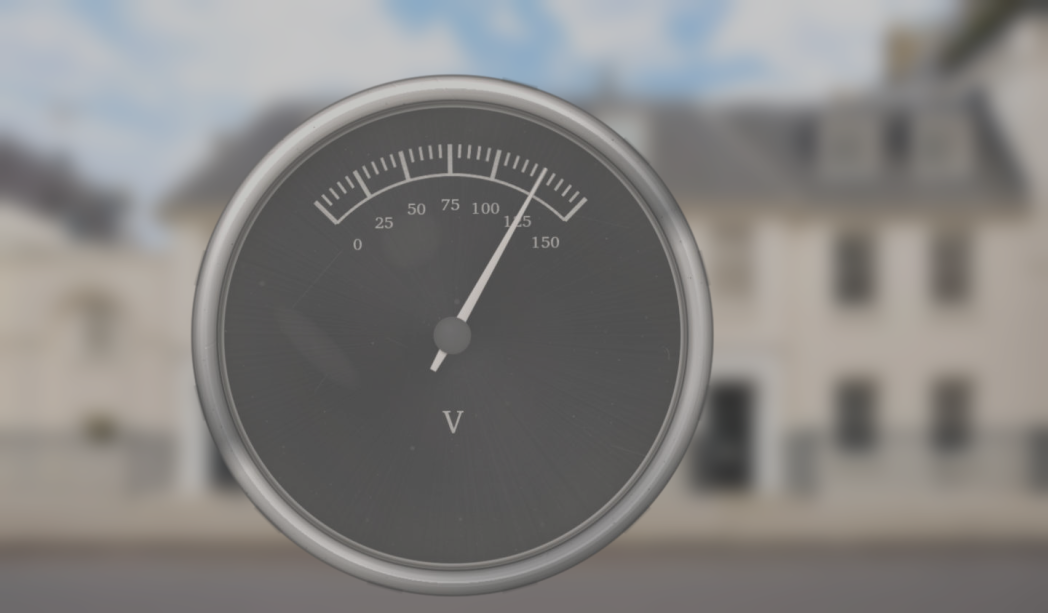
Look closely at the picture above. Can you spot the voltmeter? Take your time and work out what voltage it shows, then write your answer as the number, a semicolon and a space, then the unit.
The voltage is 125; V
